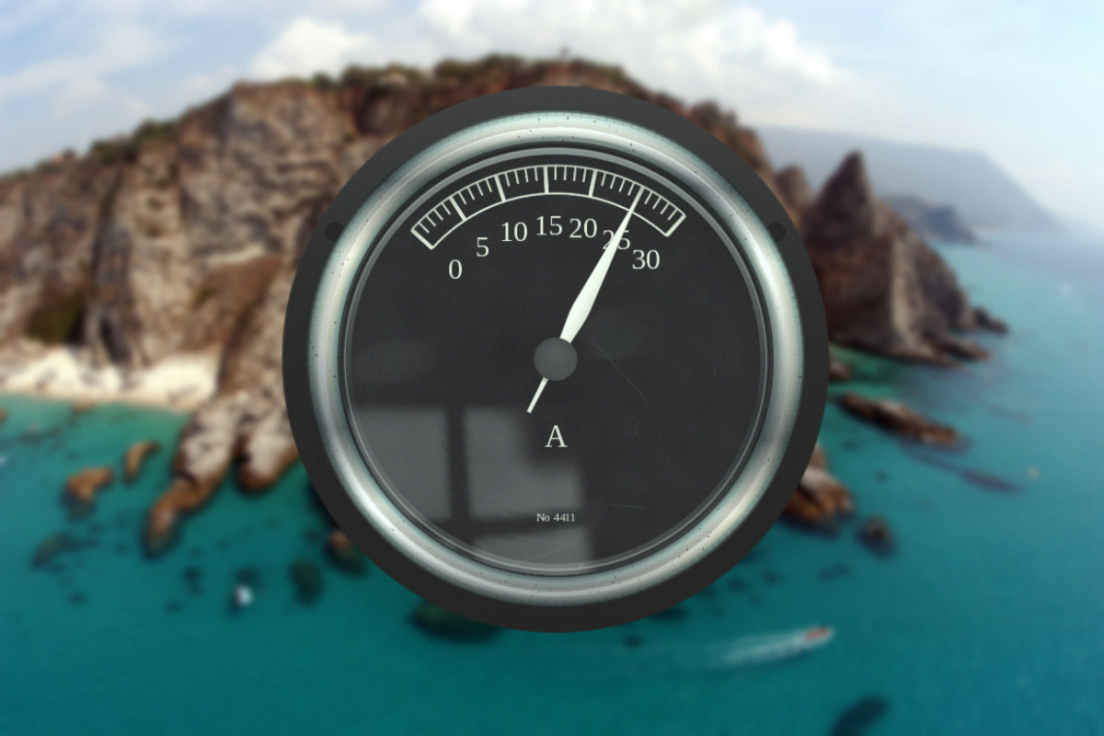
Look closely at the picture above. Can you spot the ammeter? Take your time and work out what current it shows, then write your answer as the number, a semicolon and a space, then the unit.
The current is 25; A
